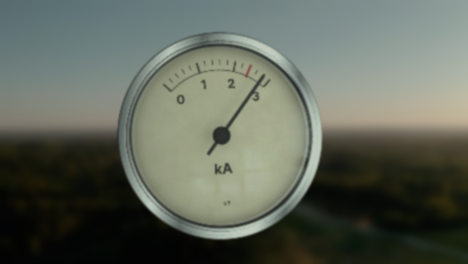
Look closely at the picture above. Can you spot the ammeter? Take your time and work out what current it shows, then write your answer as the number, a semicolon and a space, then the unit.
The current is 2.8; kA
